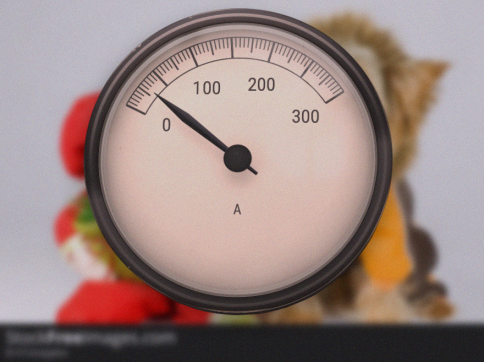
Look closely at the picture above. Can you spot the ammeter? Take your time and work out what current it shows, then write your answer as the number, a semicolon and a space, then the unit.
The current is 30; A
